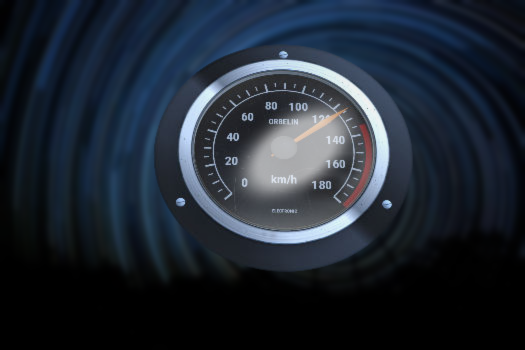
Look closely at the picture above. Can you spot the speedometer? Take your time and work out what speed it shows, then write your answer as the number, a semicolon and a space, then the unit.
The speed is 125; km/h
